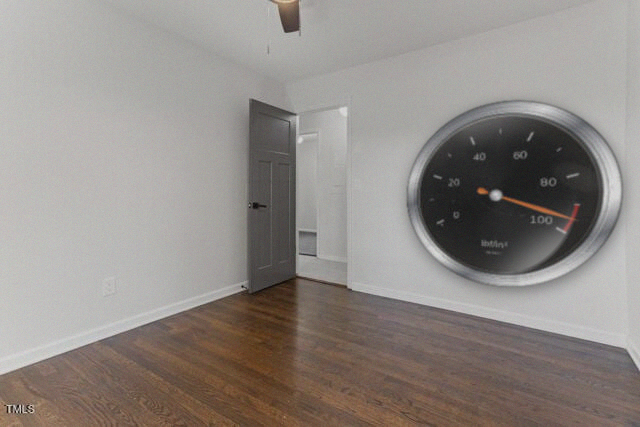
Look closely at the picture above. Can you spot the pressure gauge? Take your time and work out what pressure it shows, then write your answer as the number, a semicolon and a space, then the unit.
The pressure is 95; psi
